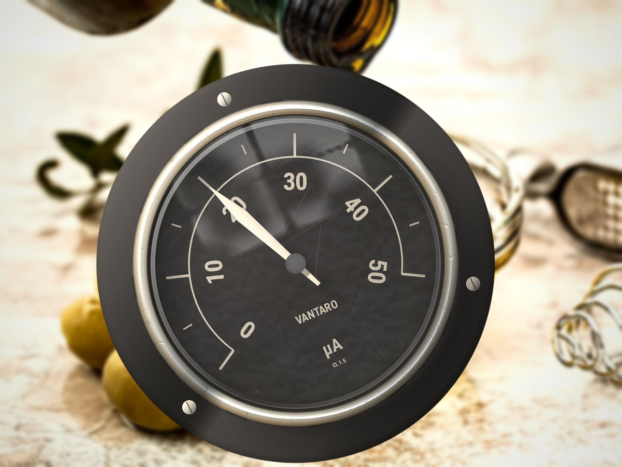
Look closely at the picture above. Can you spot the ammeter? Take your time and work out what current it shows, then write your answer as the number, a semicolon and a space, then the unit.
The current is 20; µA
